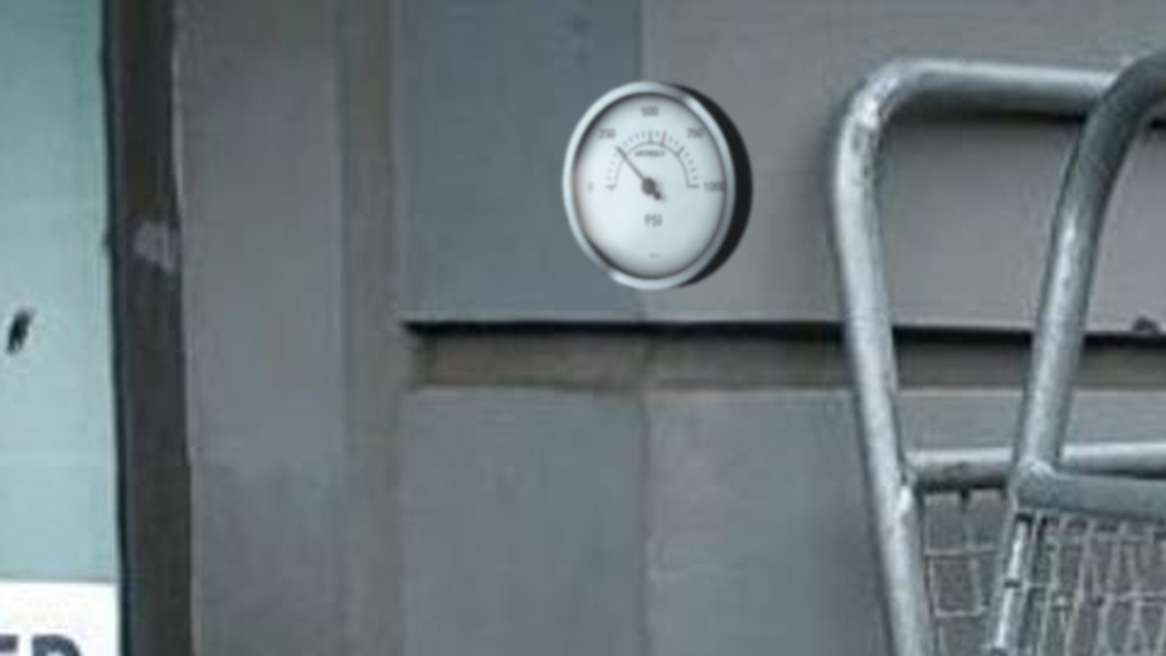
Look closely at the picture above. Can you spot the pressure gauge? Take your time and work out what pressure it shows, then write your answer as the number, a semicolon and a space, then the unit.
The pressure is 250; psi
